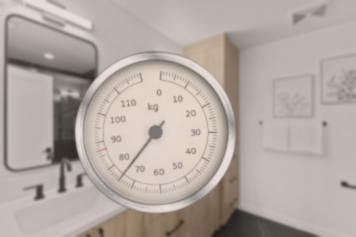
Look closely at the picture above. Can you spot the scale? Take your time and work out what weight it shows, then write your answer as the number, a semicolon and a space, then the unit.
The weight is 75; kg
